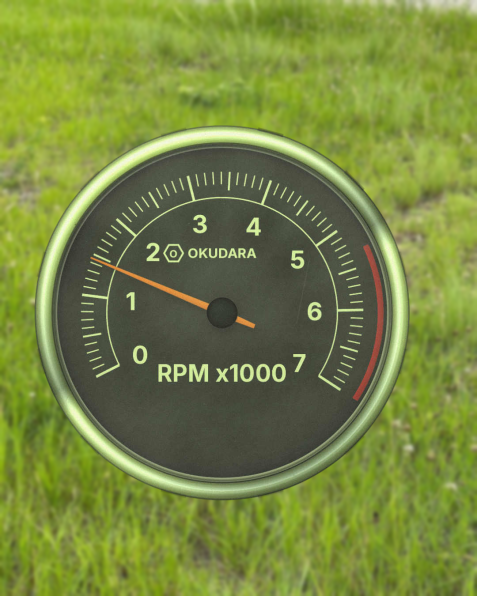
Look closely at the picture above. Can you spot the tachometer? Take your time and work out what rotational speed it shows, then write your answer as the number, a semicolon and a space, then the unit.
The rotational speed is 1450; rpm
